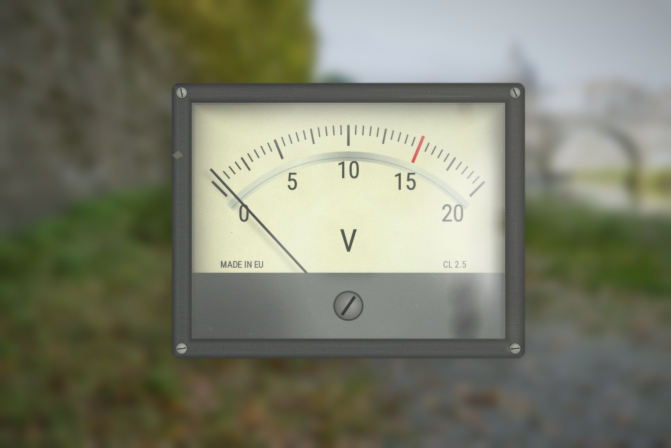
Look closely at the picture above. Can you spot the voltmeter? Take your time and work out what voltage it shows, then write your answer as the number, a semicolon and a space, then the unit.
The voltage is 0.5; V
